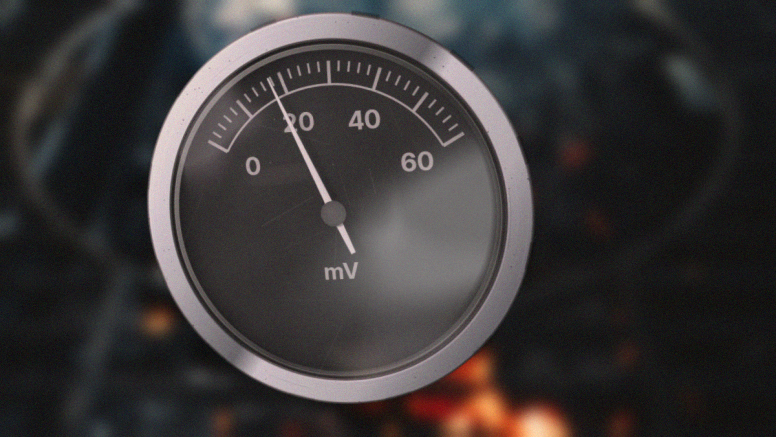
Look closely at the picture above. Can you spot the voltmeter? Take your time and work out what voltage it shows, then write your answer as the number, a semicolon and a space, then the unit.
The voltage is 18; mV
